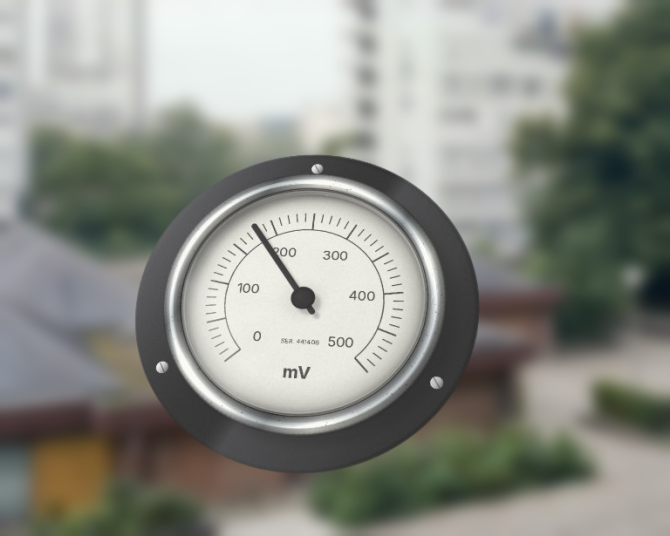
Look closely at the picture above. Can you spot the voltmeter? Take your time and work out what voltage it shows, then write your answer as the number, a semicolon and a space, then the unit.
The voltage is 180; mV
